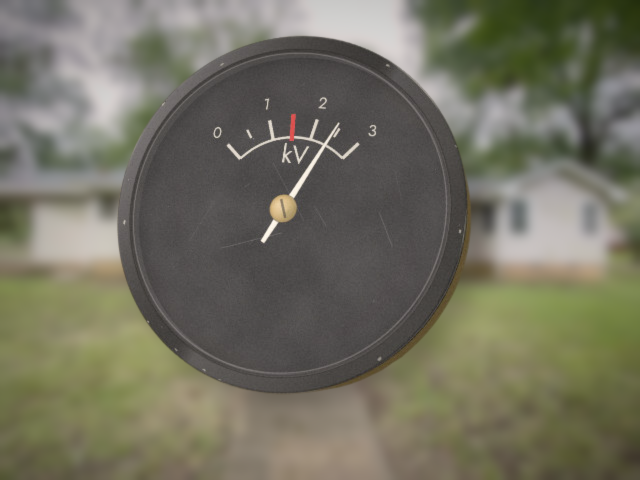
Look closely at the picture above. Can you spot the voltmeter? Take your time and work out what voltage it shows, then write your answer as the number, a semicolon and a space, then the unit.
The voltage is 2.5; kV
